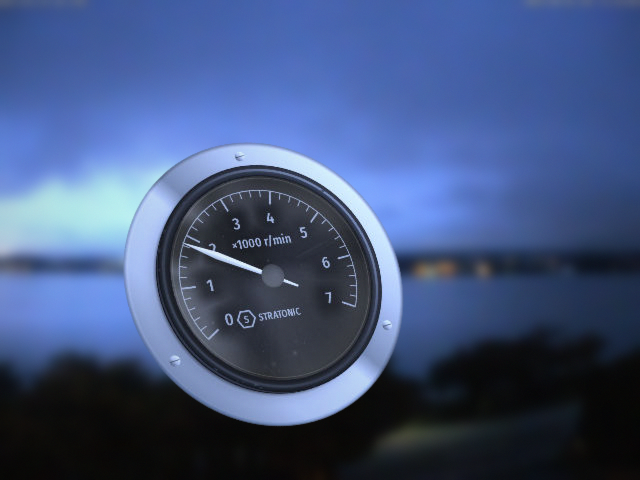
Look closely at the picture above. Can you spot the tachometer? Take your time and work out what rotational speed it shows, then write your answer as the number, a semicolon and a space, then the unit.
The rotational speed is 1800; rpm
